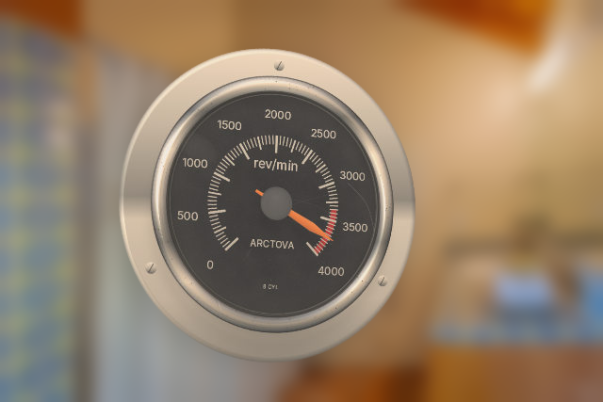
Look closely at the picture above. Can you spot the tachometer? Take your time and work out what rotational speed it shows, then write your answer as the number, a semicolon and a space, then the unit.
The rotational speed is 3750; rpm
